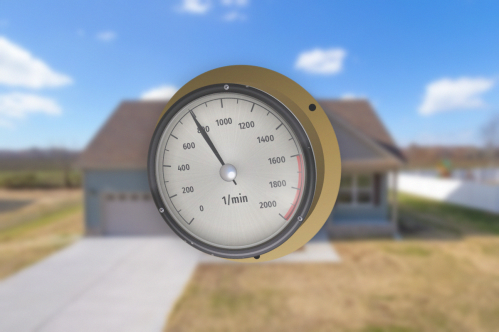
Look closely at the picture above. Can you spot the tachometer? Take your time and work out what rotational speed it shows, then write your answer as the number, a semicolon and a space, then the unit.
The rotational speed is 800; rpm
